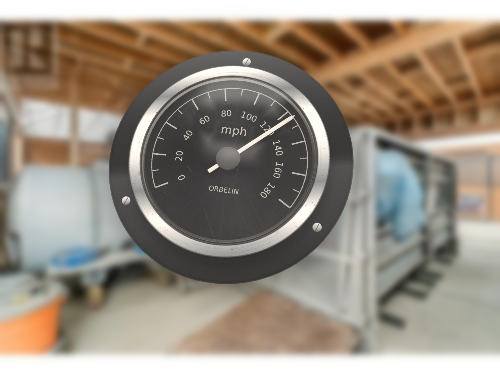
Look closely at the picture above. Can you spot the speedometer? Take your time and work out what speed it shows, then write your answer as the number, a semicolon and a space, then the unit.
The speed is 125; mph
